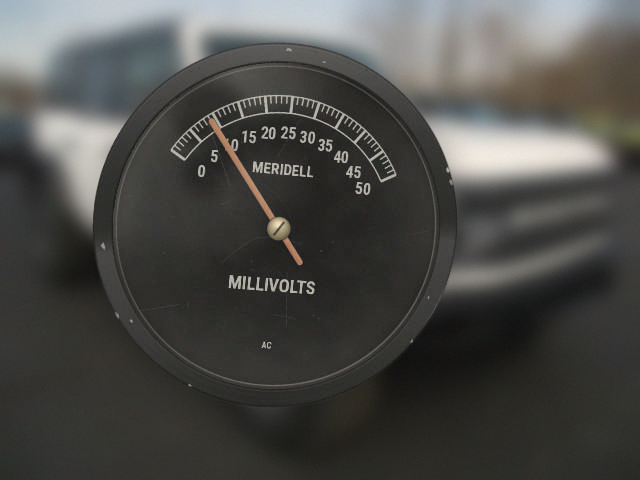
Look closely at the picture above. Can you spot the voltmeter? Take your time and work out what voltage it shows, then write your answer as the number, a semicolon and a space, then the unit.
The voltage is 9; mV
